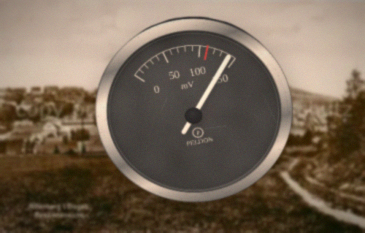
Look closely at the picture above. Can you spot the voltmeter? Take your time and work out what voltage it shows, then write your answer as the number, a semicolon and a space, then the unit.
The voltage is 140; mV
